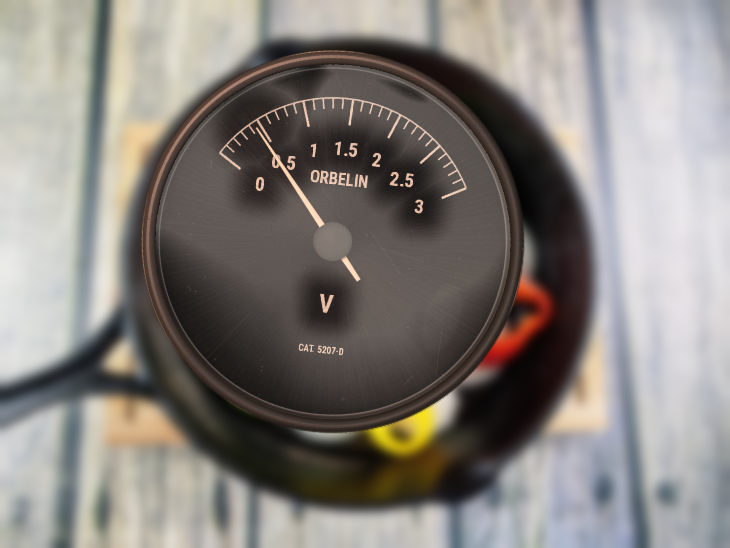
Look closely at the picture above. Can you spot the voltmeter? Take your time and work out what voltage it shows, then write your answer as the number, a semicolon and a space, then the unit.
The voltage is 0.45; V
